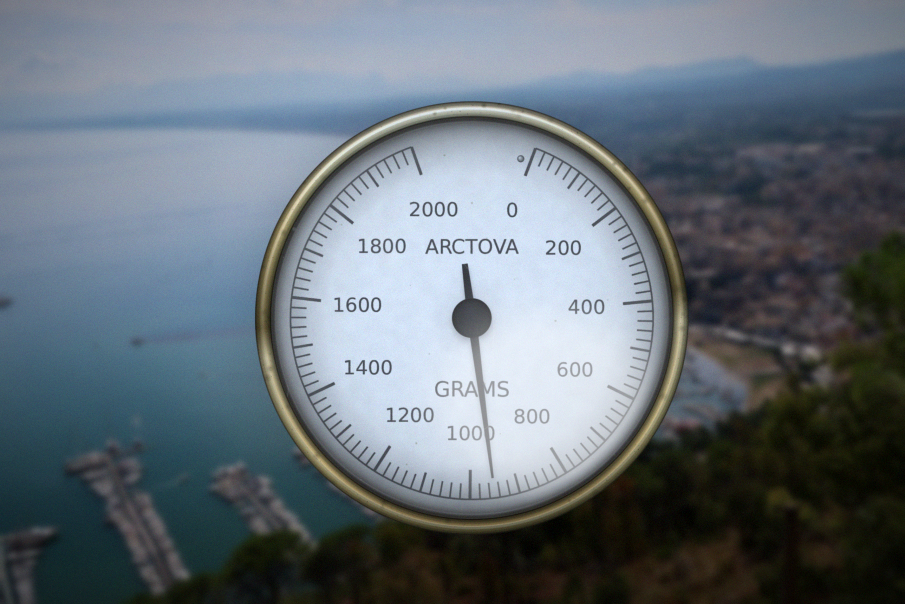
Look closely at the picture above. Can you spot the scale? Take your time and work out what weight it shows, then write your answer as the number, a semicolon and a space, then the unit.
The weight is 950; g
